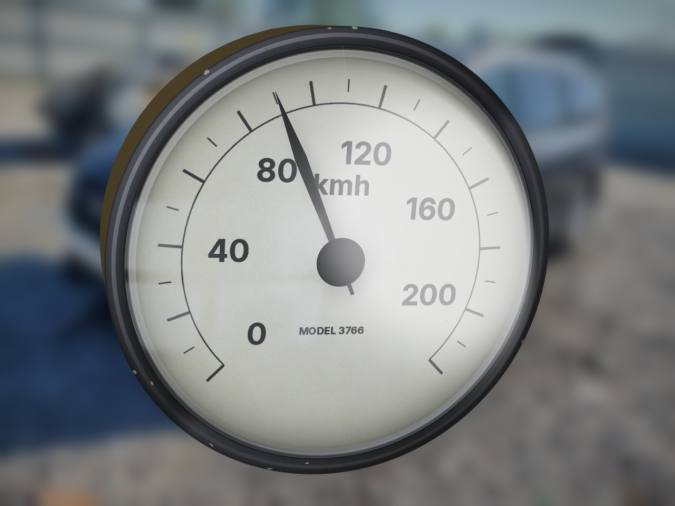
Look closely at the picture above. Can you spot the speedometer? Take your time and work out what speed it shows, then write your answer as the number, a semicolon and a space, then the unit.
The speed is 90; km/h
